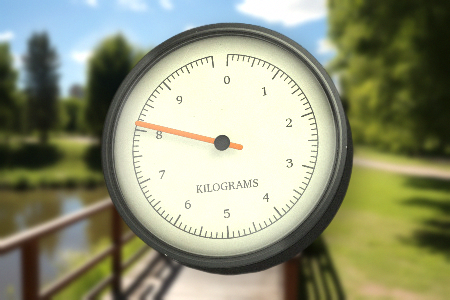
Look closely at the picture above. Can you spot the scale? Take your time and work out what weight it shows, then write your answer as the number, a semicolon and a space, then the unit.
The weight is 8.1; kg
